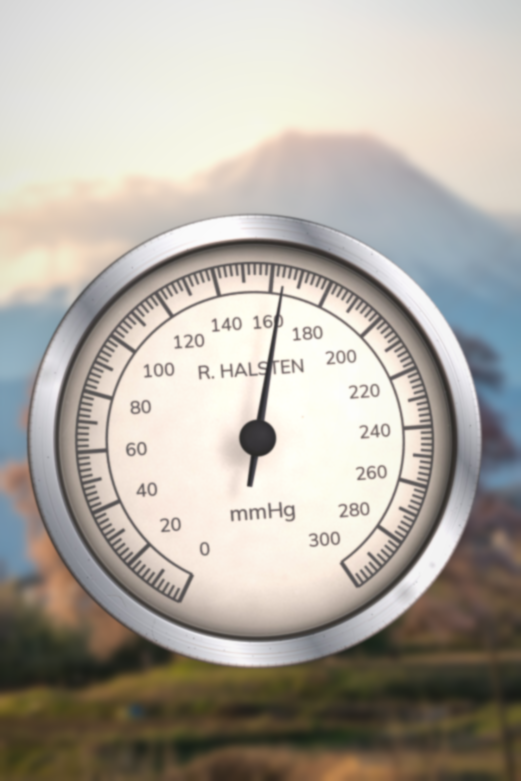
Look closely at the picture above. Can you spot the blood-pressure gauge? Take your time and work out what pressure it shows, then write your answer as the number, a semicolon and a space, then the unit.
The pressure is 164; mmHg
